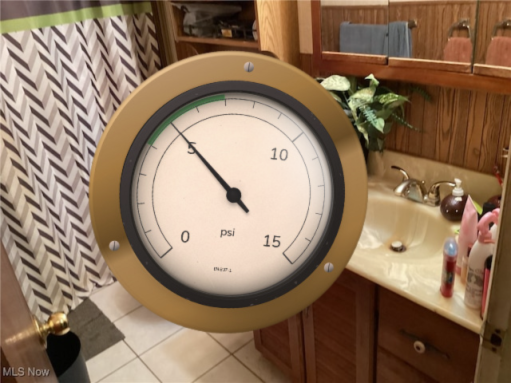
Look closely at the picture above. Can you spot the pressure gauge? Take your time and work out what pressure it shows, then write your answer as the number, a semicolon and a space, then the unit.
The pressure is 5; psi
